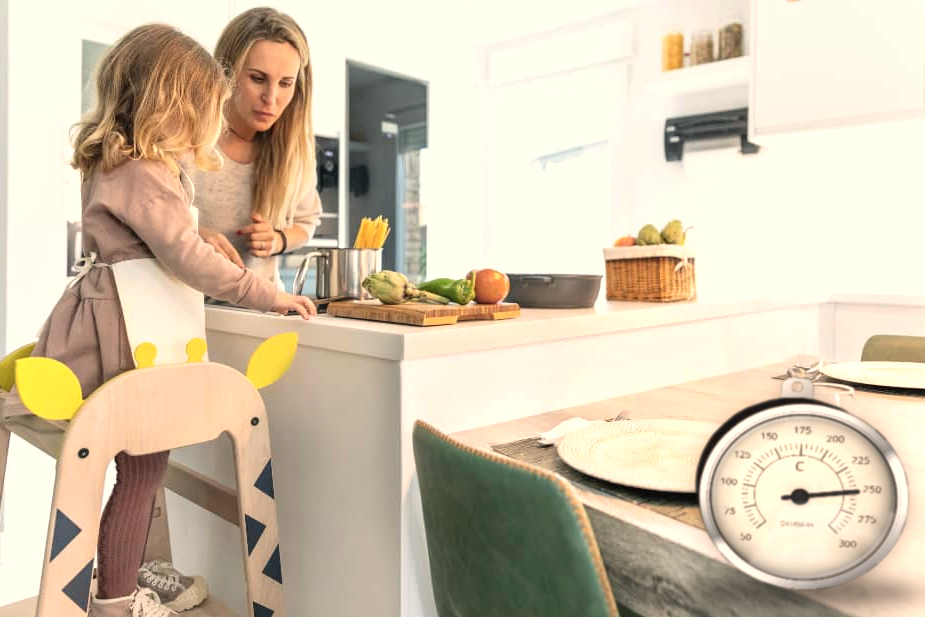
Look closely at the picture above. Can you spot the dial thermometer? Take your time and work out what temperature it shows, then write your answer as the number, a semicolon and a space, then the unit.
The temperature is 250; °C
